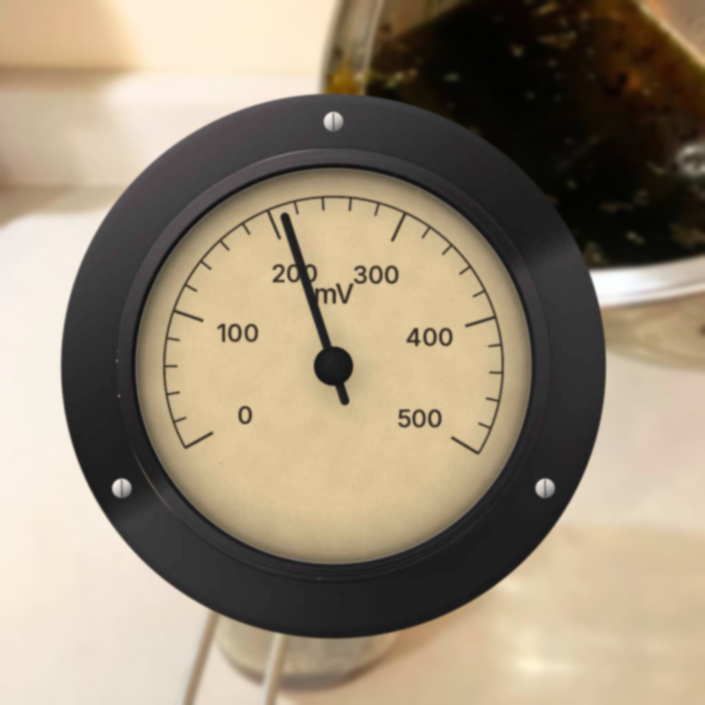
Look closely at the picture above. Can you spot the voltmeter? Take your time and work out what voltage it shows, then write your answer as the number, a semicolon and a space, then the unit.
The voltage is 210; mV
